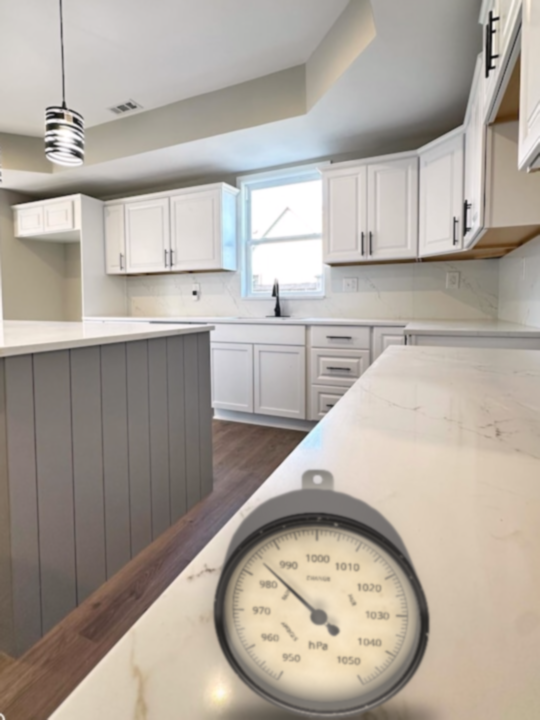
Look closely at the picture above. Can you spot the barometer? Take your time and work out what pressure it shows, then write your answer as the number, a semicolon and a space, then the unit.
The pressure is 985; hPa
